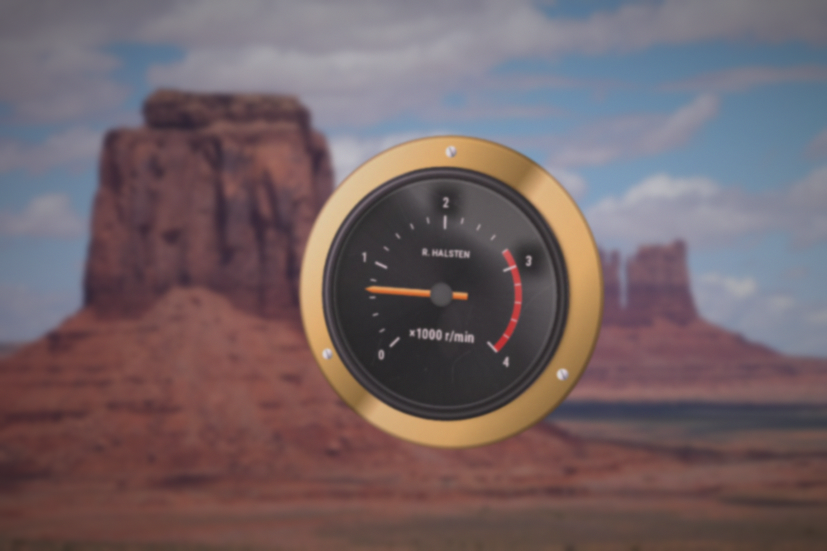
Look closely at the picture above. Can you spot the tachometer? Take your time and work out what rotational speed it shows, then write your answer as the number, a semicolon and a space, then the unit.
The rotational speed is 700; rpm
